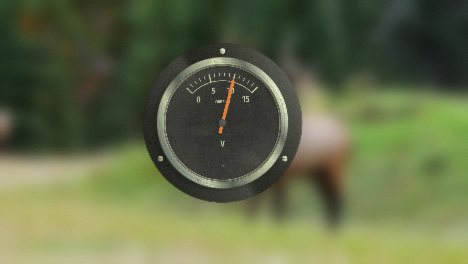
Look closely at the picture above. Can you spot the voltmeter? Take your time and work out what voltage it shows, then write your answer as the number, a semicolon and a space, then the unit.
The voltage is 10; V
